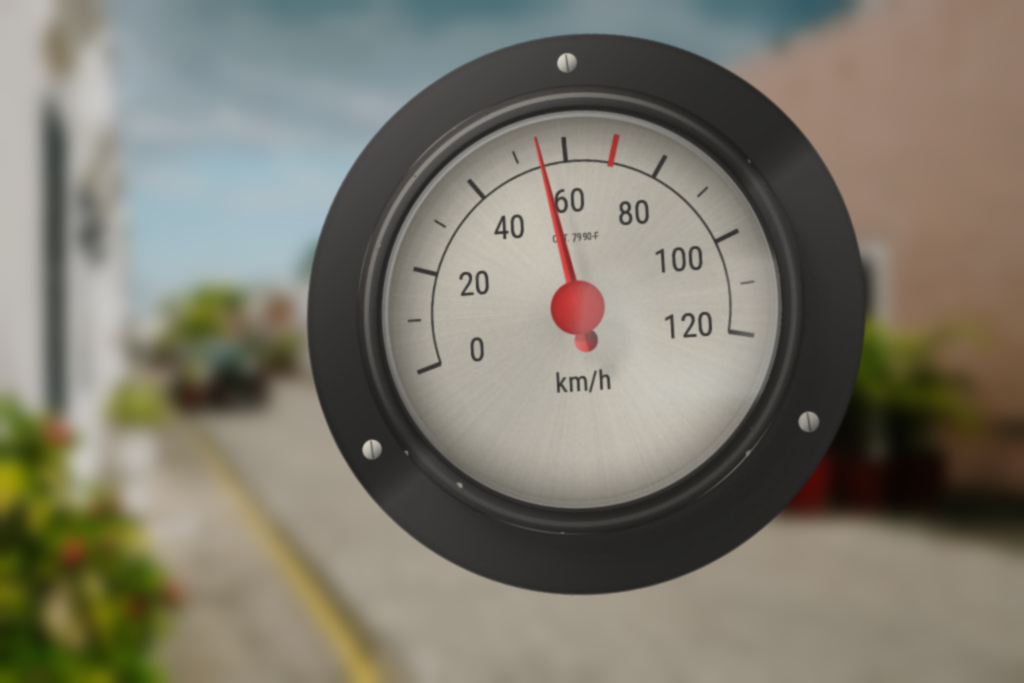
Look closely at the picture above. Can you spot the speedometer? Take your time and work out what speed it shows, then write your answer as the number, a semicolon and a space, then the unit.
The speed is 55; km/h
